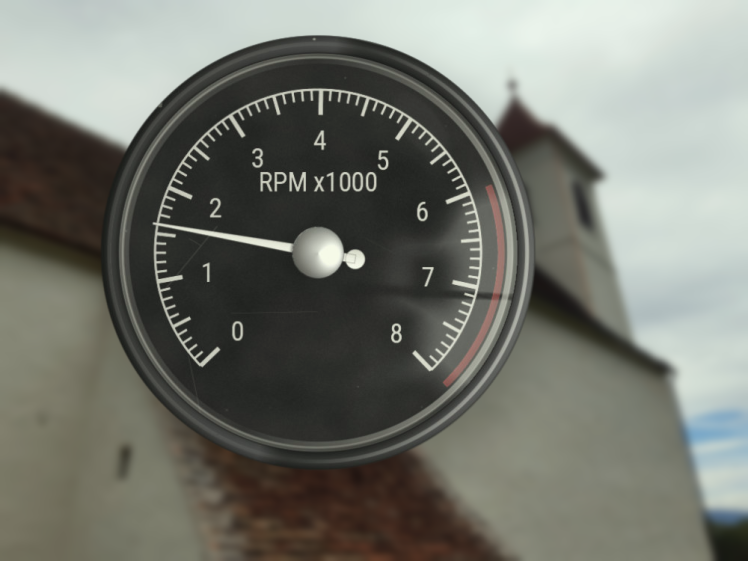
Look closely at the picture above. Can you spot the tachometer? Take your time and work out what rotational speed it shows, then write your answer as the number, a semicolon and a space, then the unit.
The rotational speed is 1600; rpm
